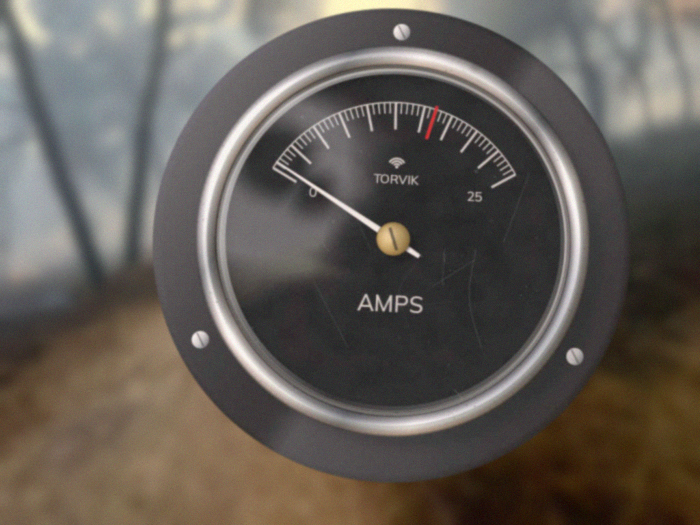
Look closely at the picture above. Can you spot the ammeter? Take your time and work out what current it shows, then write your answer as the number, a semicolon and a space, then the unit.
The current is 0.5; A
